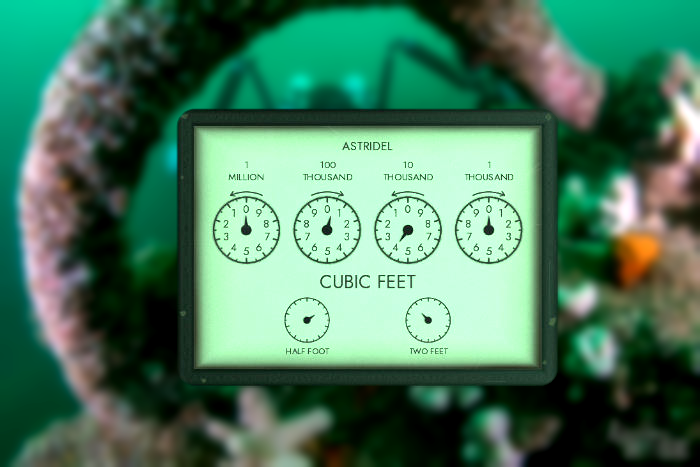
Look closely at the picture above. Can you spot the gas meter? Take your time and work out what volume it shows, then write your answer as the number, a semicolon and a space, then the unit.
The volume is 4000; ft³
